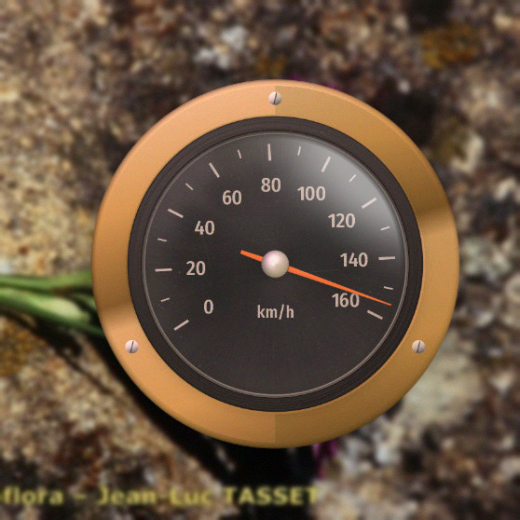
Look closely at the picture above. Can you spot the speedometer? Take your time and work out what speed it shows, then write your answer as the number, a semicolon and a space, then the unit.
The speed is 155; km/h
